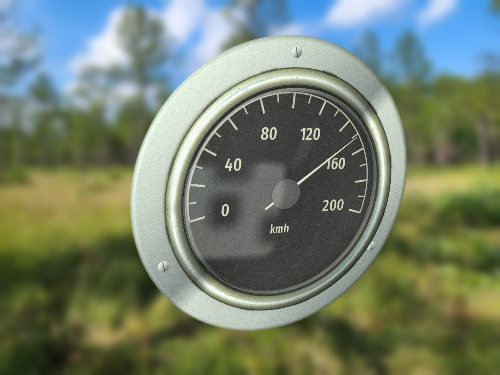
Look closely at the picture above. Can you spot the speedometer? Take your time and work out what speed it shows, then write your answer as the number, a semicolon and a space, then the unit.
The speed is 150; km/h
